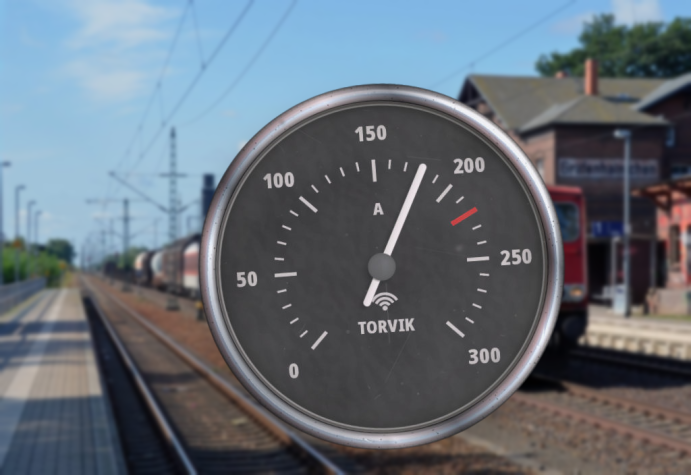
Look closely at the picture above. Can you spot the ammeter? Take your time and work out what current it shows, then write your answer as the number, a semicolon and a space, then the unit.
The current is 180; A
